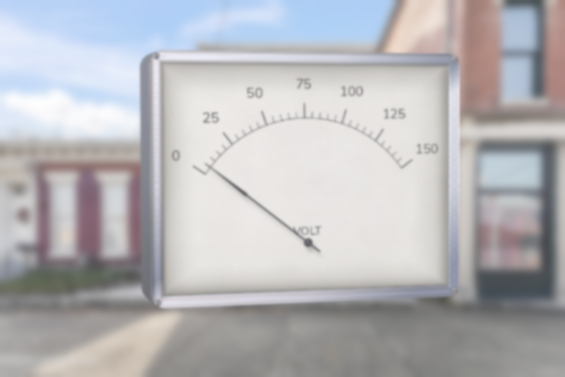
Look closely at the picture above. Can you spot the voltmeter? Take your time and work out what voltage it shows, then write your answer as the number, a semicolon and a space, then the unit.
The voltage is 5; V
